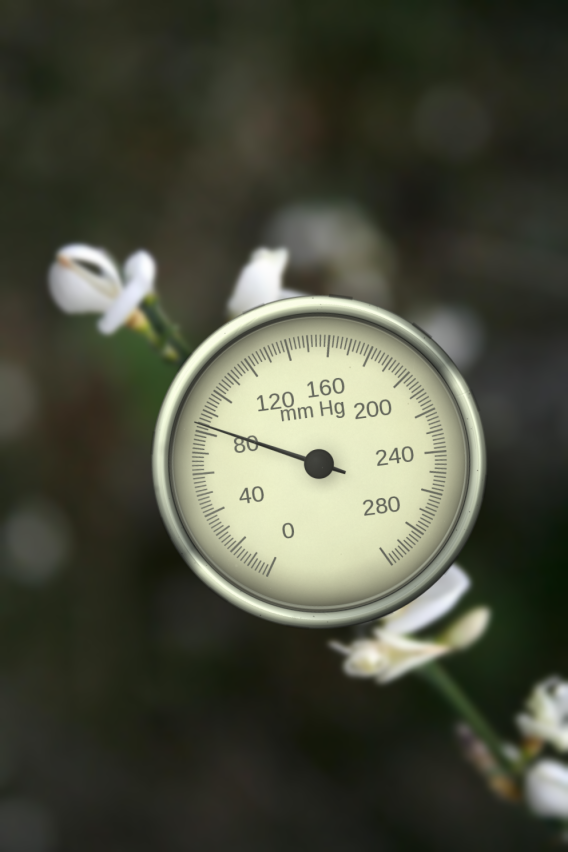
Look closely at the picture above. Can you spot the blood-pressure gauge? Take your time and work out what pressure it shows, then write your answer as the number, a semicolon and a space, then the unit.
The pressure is 84; mmHg
